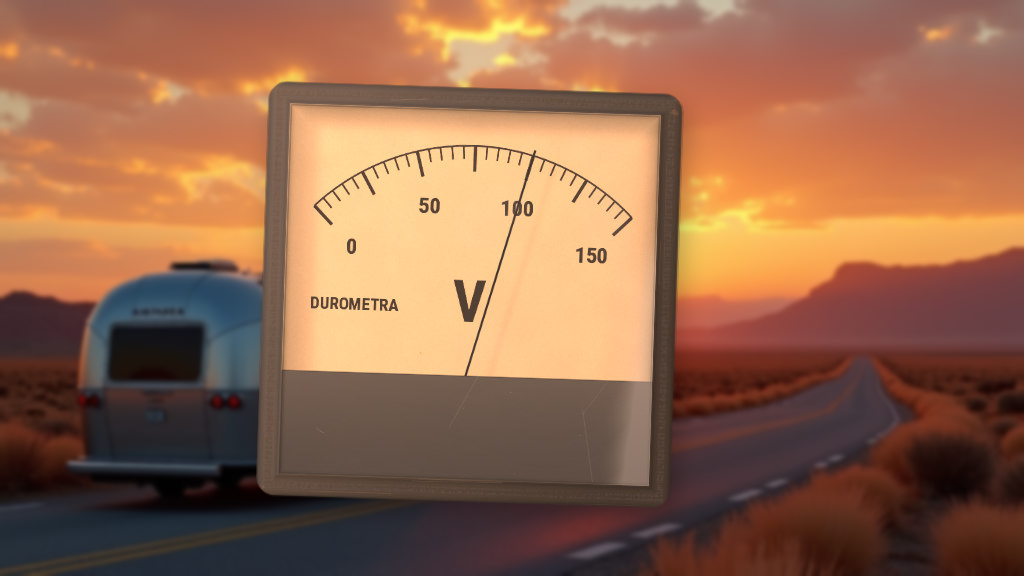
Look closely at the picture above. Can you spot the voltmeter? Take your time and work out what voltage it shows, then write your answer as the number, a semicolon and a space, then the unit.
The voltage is 100; V
